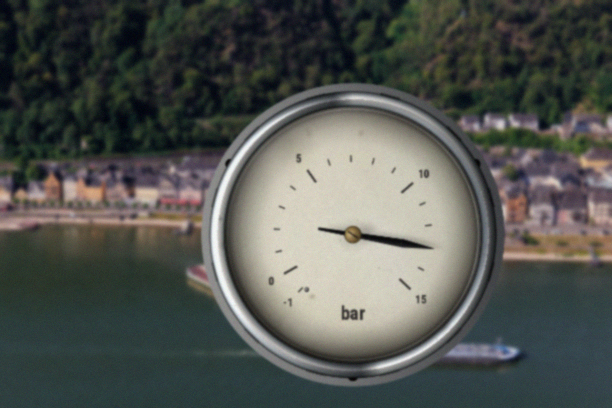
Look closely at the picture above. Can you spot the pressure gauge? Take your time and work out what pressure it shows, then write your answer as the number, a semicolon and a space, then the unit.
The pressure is 13; bar
